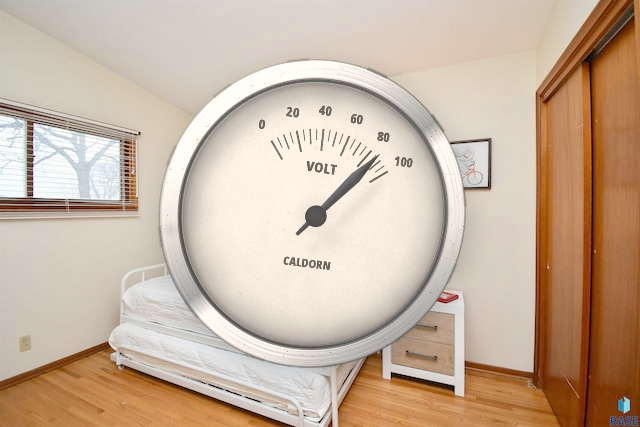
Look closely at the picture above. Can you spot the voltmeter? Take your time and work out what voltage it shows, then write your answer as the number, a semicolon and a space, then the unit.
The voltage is 85; V
